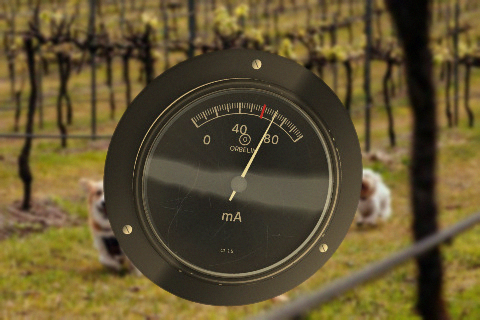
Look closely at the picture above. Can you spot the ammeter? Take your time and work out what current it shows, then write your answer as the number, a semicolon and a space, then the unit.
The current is 70; mA
